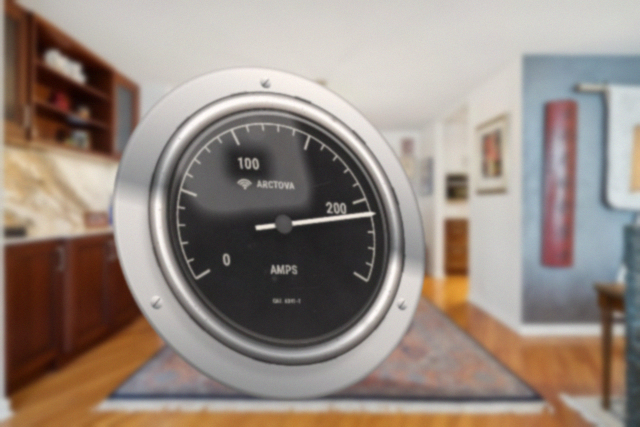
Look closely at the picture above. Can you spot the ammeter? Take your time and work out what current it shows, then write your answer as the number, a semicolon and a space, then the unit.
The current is 210; A
